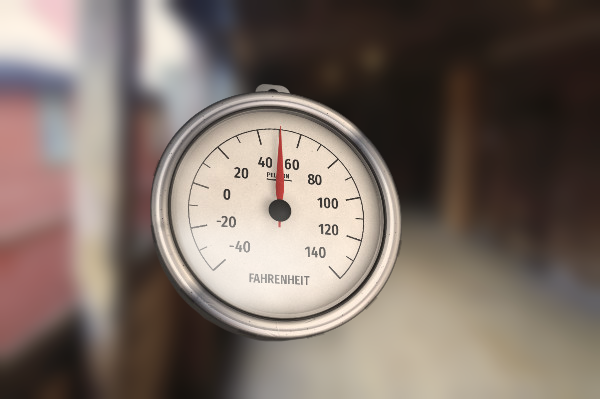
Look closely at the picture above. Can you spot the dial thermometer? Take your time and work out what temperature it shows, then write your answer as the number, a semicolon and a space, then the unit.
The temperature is 50; °F
